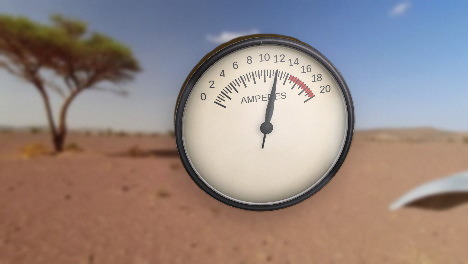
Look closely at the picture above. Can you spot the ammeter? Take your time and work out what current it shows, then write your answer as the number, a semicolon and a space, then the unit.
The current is 12; A
